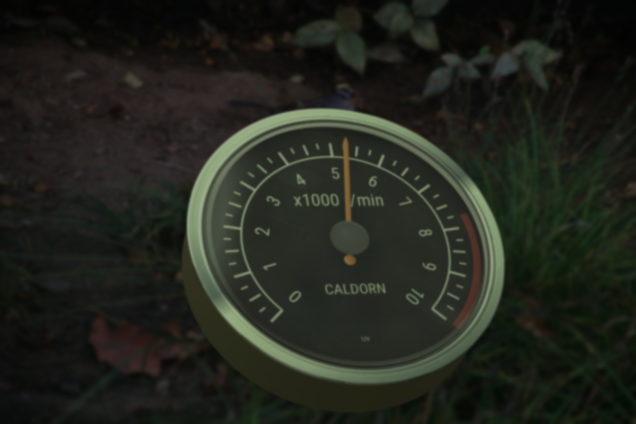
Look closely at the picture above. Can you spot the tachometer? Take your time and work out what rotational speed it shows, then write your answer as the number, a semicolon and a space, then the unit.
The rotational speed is 5250; rpm
